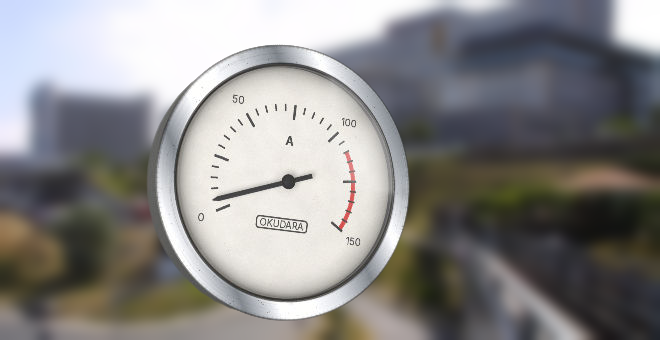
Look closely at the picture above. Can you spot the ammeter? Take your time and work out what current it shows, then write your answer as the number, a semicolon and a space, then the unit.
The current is 5; A
